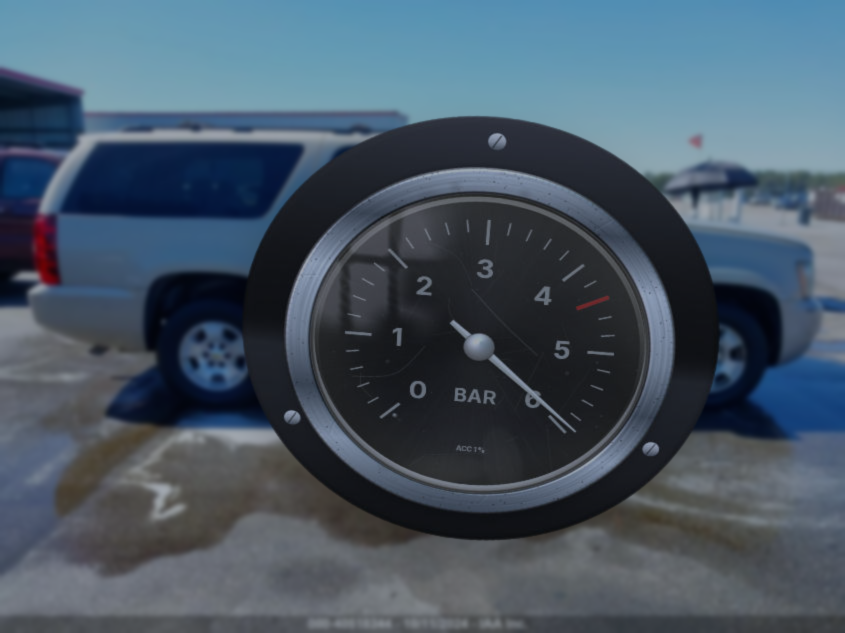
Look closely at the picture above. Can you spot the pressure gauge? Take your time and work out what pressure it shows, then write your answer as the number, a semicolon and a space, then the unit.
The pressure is 5.9; bar
